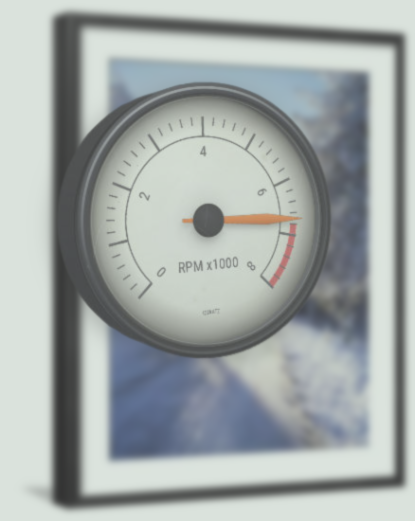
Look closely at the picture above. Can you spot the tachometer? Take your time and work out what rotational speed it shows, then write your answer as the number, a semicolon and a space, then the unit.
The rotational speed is 6700; rpm
